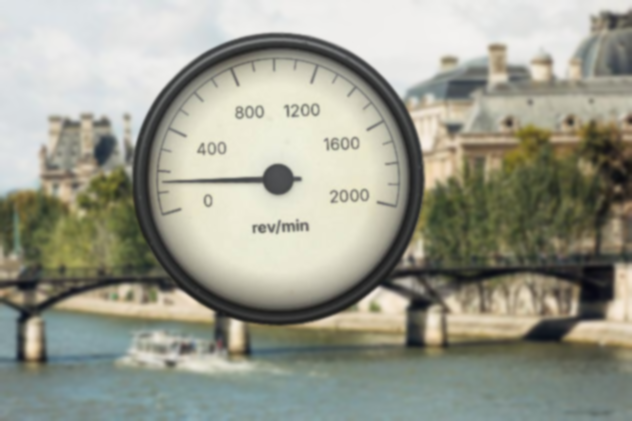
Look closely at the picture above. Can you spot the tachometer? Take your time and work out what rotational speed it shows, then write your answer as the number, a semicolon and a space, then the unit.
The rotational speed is 150; rpm
